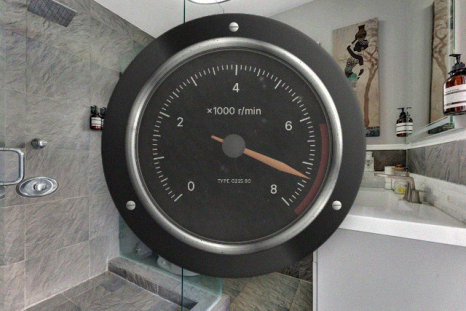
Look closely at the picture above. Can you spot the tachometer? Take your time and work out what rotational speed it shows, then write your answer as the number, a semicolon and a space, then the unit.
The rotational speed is 7300; rpm
